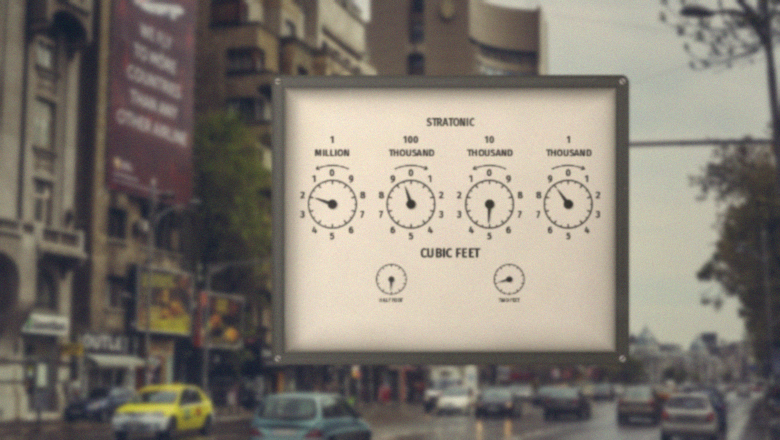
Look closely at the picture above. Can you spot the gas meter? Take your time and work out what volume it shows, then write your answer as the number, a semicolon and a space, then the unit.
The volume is 194900; ft³
